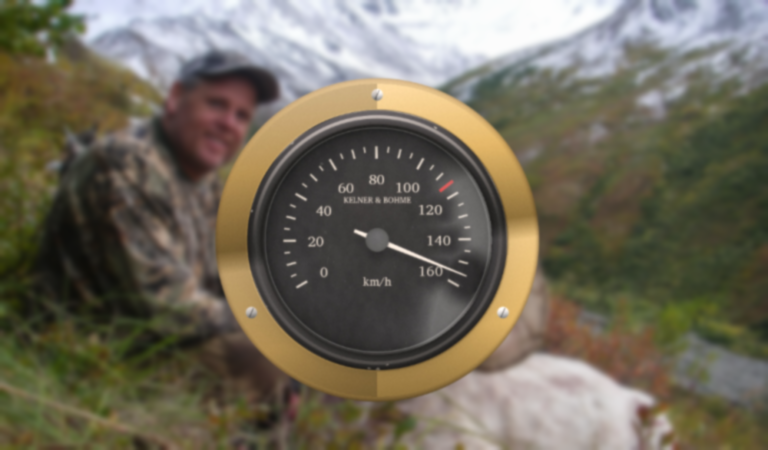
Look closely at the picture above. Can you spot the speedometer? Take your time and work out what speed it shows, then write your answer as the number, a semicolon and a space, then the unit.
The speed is 155; km/h
